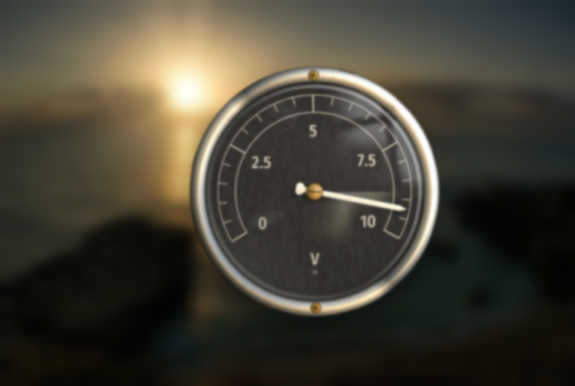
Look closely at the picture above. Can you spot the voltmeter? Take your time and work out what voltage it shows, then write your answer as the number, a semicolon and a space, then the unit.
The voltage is 9.25; V
